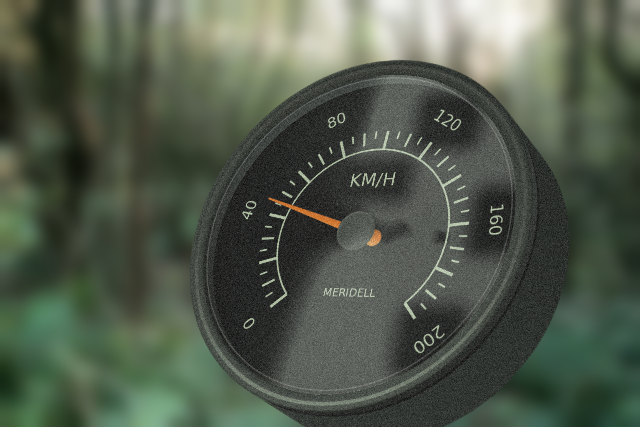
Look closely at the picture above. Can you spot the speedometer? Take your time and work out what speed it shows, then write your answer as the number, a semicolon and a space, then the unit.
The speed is 45; km/h
